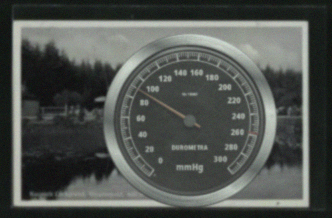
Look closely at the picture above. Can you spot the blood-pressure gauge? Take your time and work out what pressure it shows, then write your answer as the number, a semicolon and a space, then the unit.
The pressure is 90; mmHg
